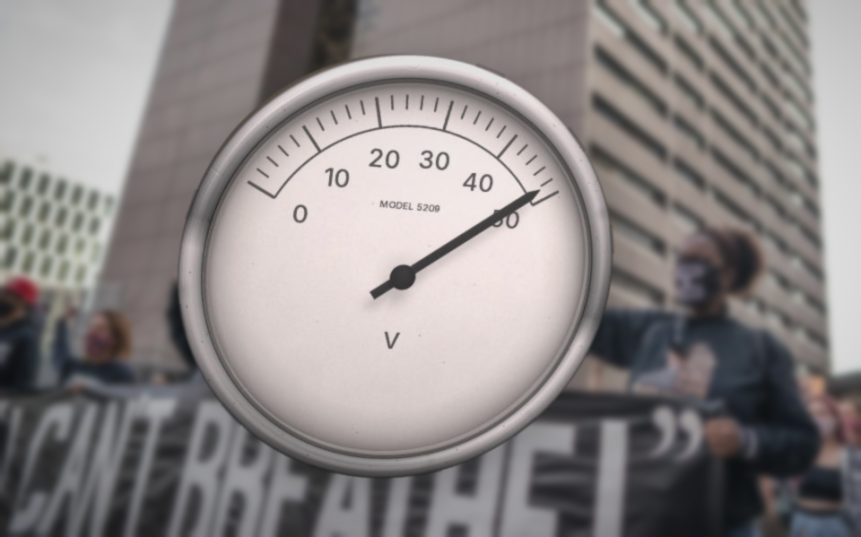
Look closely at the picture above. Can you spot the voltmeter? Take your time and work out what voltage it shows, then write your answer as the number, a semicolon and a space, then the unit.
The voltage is 48; V
